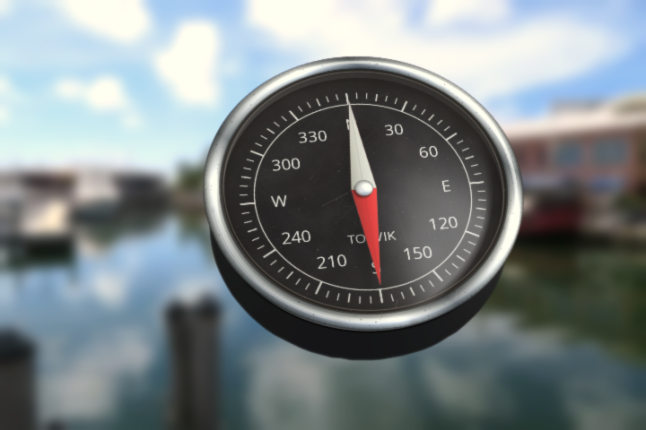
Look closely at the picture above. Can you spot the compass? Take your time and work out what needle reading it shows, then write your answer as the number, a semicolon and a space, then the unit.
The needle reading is 180; °
